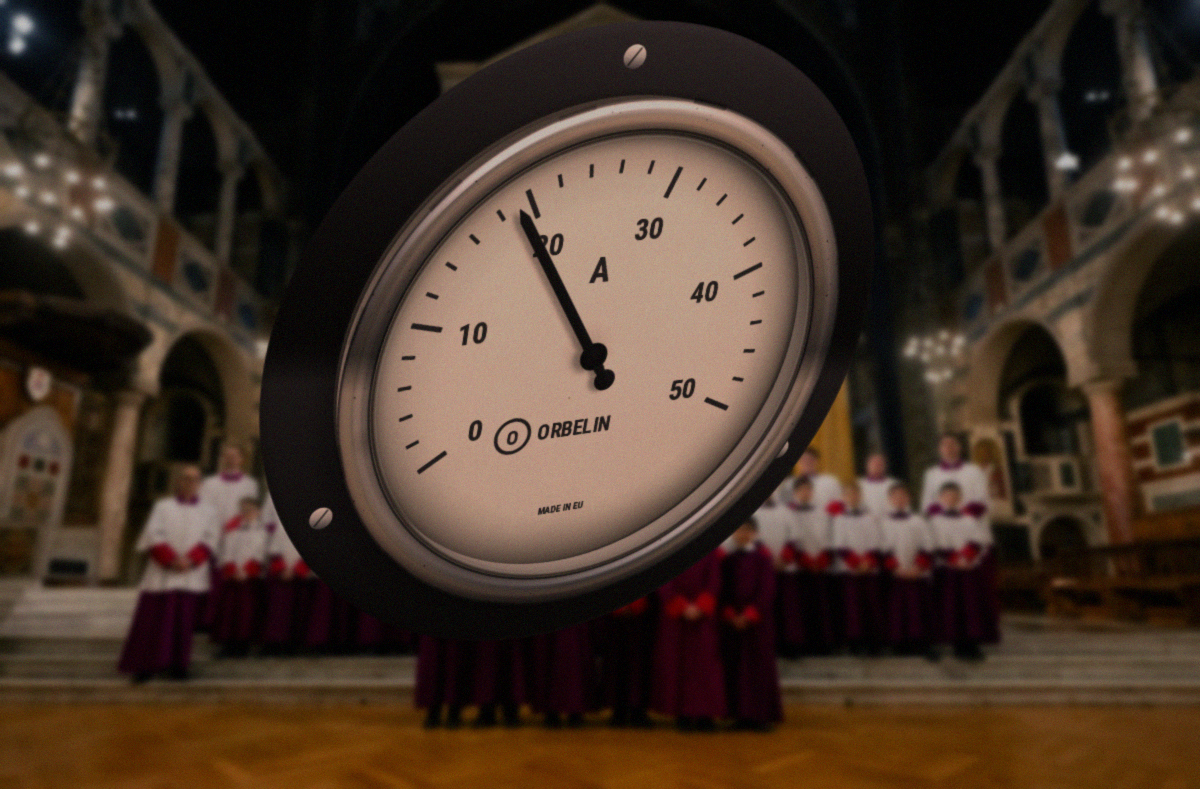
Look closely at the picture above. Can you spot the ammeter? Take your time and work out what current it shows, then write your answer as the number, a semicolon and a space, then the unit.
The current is 19; A
